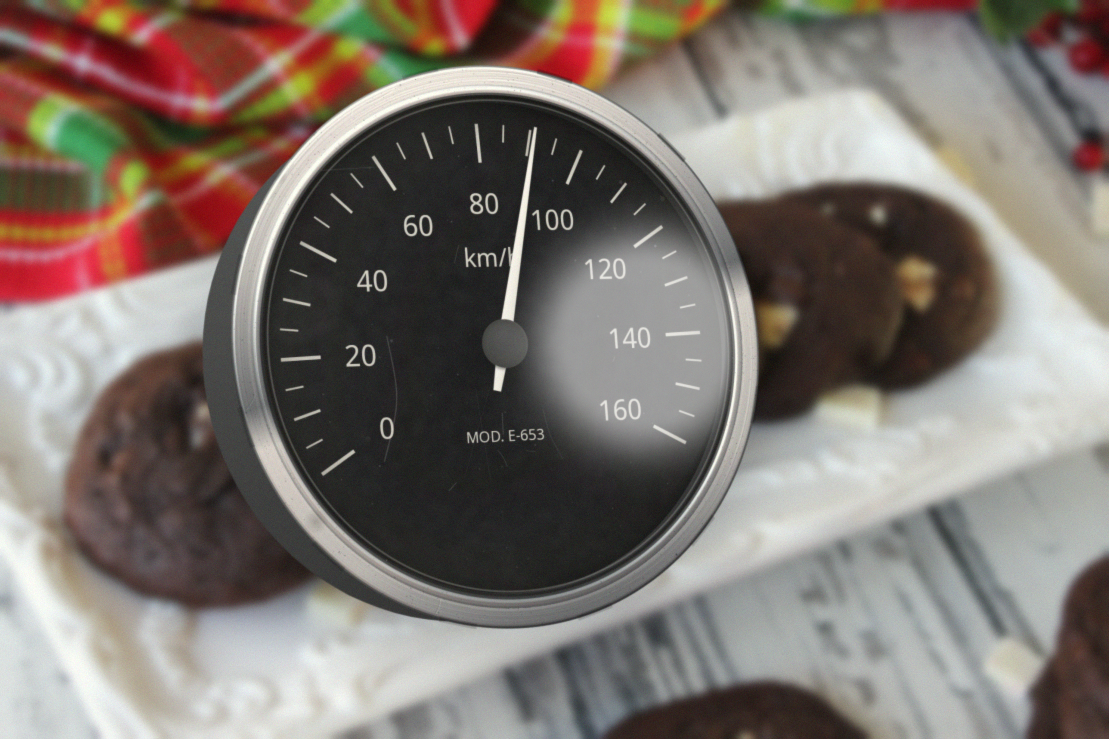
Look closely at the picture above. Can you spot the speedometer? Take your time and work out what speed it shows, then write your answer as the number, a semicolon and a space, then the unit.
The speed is 90; km/h
